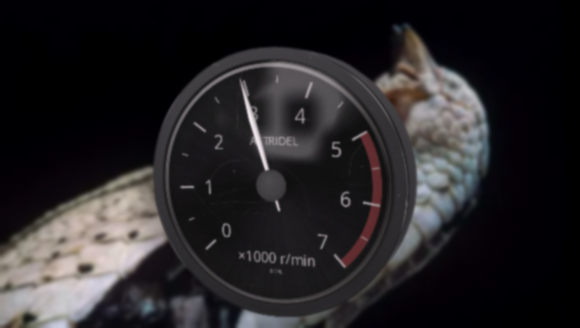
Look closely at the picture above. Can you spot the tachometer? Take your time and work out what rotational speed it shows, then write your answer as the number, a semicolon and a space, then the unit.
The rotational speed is 3000; rpm
